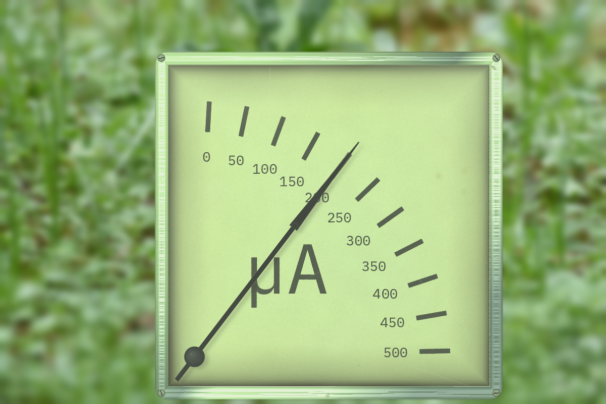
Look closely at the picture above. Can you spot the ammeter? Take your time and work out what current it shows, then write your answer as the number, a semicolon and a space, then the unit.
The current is 200; µA
